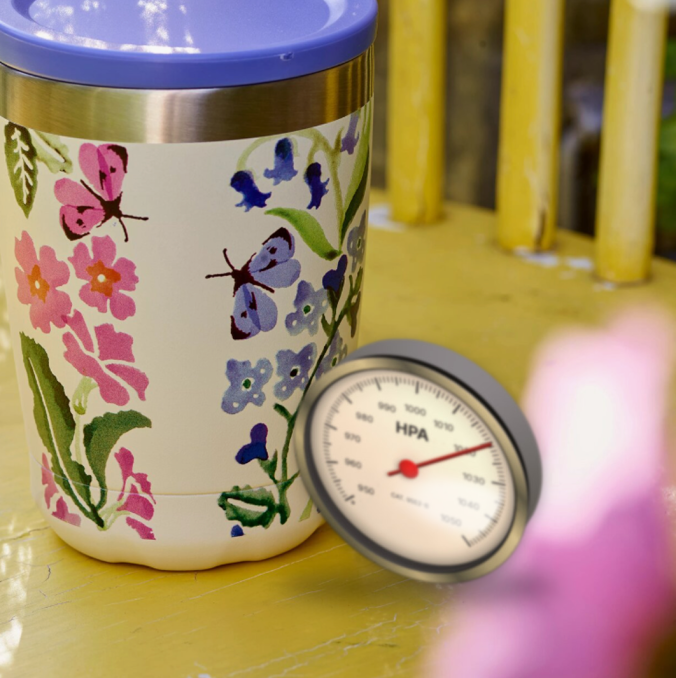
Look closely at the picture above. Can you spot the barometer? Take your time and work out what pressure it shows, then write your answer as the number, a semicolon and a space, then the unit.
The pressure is 1020; hPa
